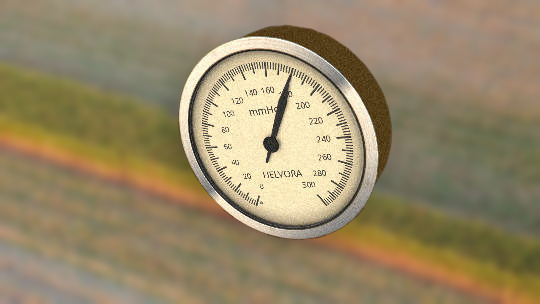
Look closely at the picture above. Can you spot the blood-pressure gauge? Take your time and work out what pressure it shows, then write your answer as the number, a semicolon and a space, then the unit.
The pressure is 180; mmHg
